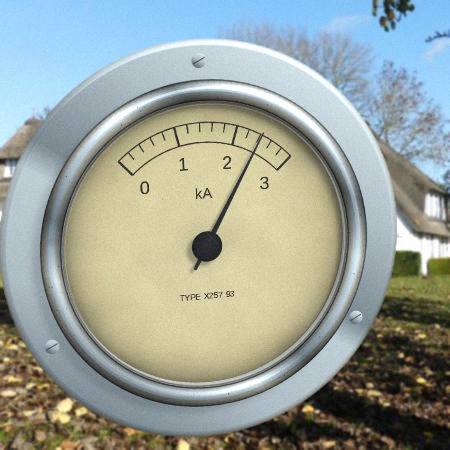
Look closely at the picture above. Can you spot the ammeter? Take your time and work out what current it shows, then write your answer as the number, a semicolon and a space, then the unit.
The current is 2.4; kA
